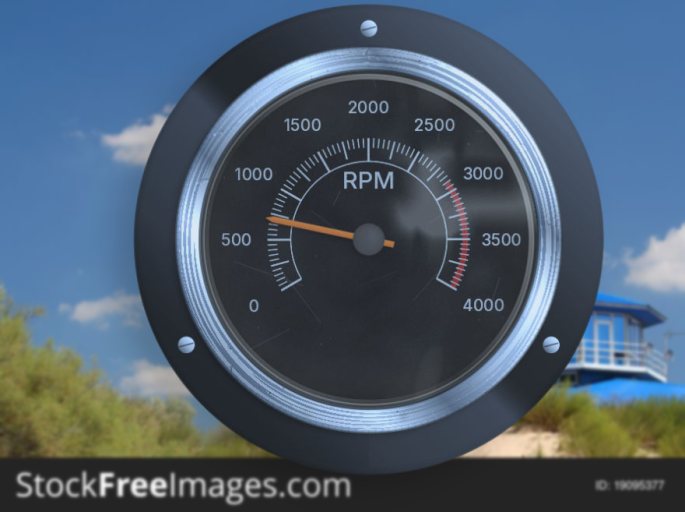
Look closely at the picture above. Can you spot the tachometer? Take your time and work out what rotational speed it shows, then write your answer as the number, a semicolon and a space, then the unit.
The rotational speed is 700; rpm
